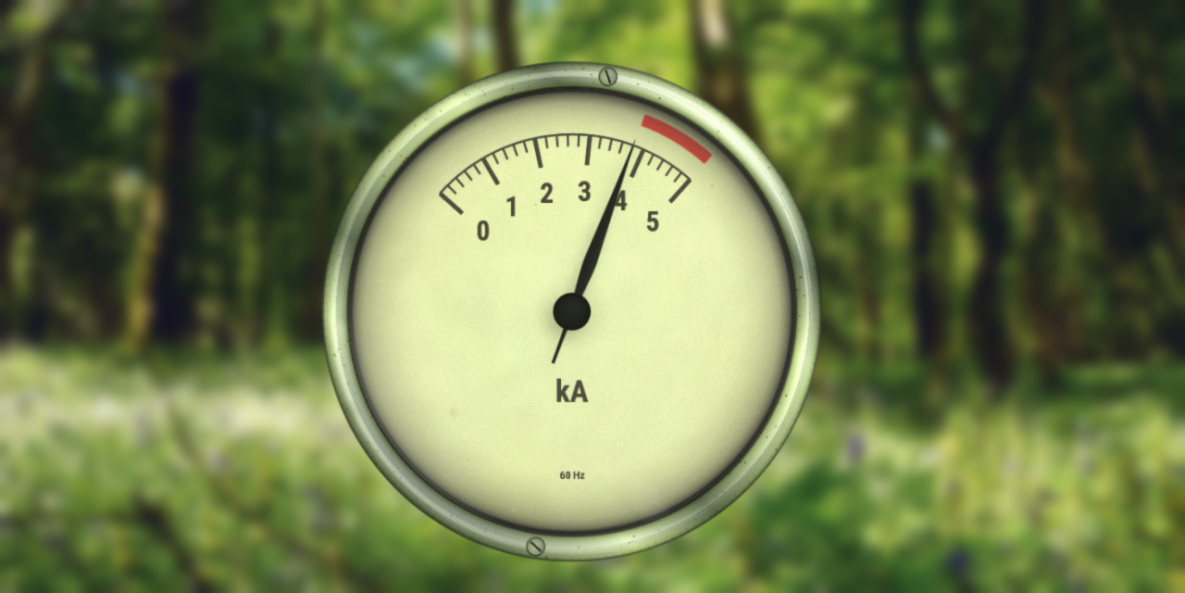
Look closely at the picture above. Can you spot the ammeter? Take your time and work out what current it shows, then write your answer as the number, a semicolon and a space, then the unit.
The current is 3.8; kA
